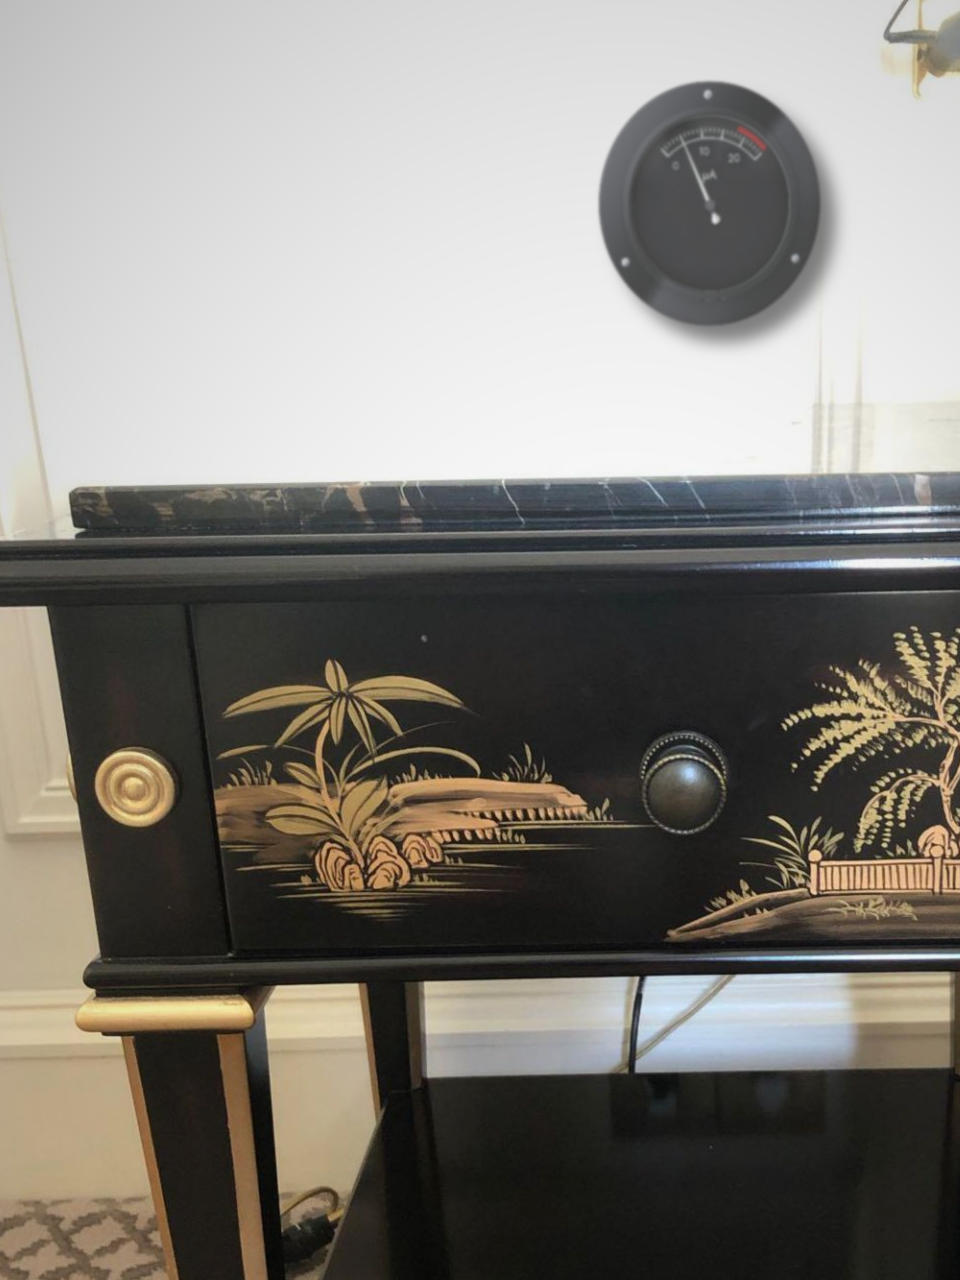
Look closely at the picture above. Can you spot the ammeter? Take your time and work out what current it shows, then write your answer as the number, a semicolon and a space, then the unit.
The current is 5; µA
